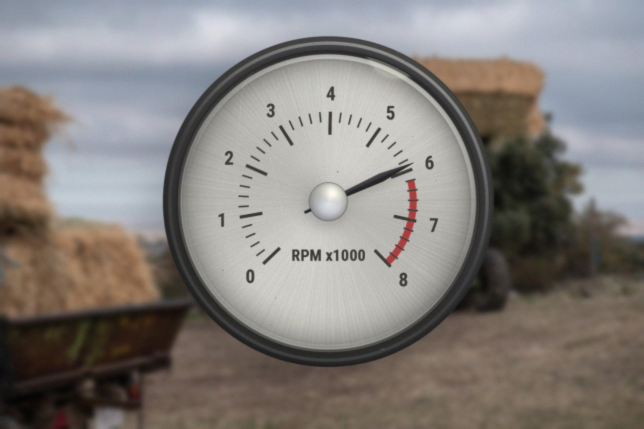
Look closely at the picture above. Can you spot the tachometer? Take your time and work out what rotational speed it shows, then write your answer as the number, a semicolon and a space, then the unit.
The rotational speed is 5900; rpm
